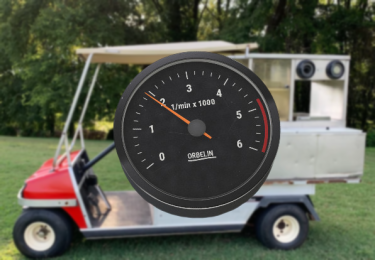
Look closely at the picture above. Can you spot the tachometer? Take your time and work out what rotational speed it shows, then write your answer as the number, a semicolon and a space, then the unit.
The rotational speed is 1900; rpm
